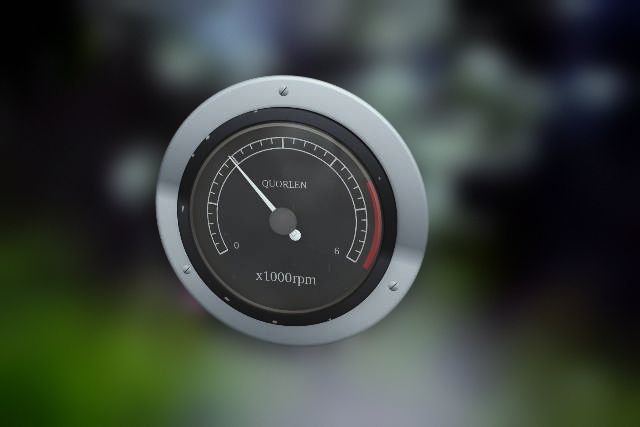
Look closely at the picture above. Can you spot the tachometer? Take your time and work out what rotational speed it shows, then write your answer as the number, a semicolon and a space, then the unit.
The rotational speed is 2000; rpm
